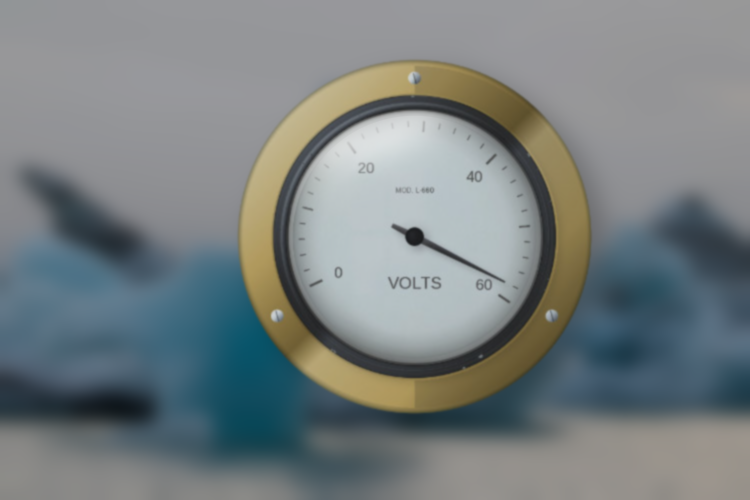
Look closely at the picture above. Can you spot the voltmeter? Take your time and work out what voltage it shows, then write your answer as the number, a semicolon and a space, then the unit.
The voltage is 58; V
